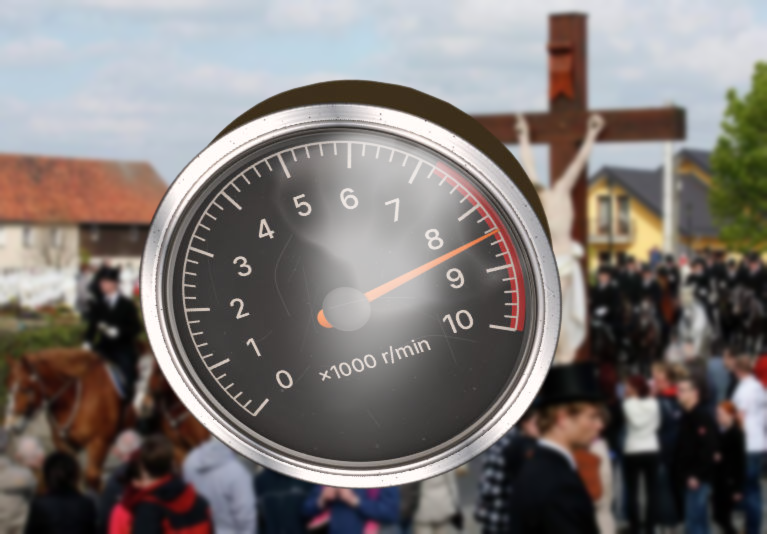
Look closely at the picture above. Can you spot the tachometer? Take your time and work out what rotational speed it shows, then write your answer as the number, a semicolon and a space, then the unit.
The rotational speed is 8400; rpm
